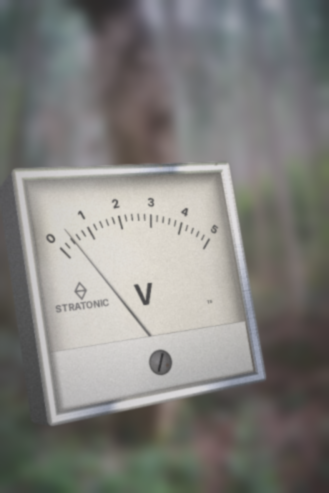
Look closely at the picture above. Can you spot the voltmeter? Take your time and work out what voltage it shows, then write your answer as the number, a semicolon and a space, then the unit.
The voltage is 0.4; V
